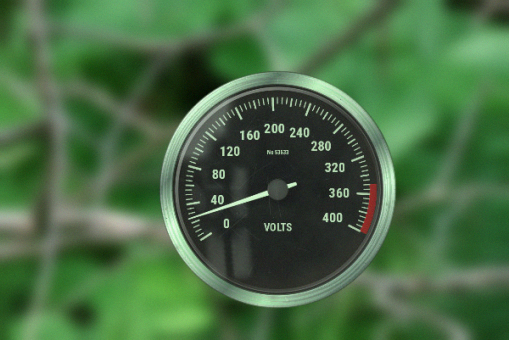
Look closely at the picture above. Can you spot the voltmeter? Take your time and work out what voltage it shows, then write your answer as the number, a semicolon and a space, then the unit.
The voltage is 25; V
